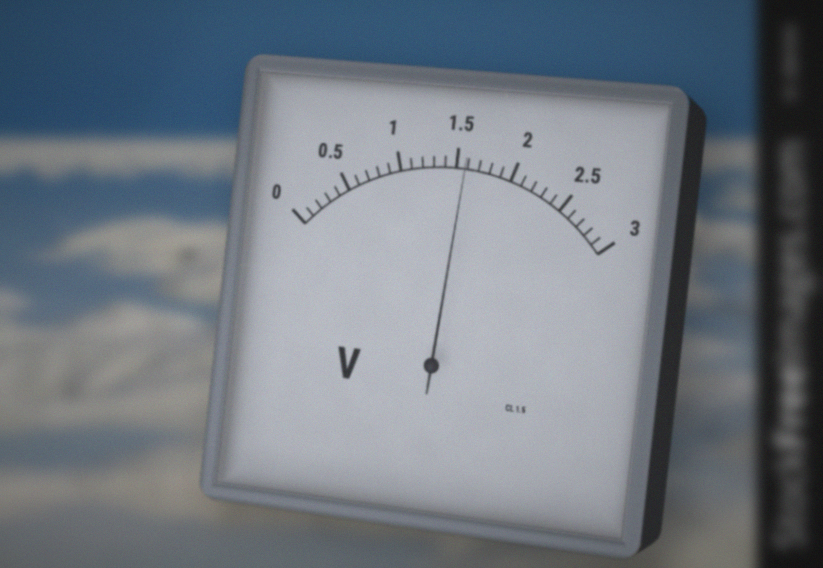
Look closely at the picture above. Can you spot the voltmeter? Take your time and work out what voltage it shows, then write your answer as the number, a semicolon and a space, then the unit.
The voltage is 1.6; V
